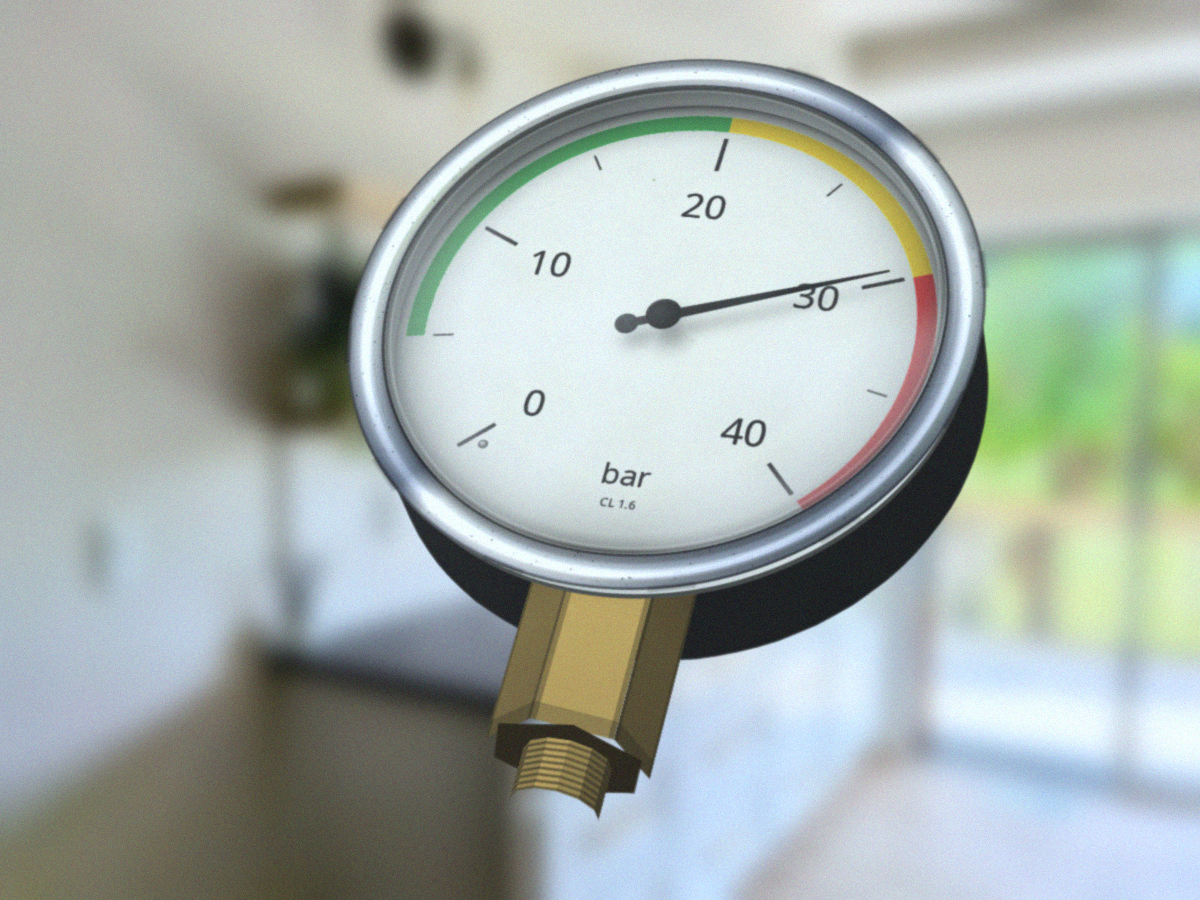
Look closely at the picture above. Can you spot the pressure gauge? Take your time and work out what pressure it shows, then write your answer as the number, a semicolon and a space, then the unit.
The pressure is 30; bar
